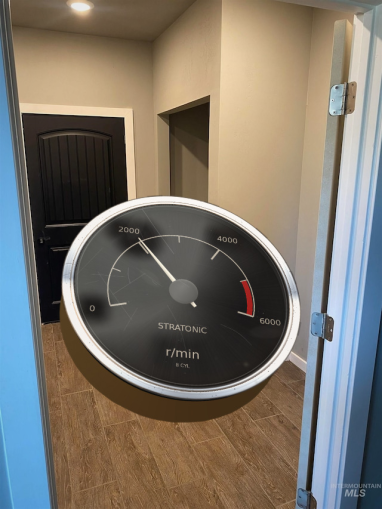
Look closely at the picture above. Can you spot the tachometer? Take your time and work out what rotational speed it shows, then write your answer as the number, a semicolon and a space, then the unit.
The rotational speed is 2000; rpm
